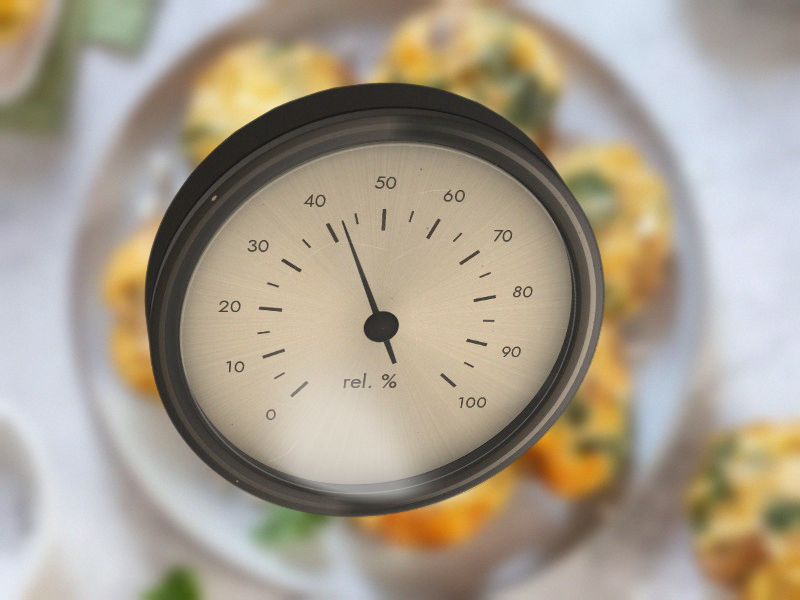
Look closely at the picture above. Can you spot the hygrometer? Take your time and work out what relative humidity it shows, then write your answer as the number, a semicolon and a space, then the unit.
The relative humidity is 42.5; %
